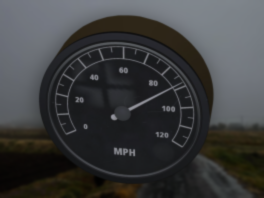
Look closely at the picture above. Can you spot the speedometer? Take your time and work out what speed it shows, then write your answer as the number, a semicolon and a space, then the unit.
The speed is 87.5; mph
